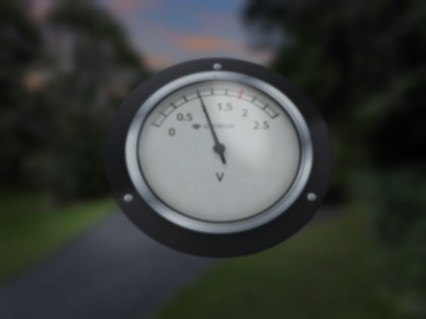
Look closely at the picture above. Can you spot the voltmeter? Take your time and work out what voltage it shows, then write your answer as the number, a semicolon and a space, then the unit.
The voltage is 1; V
